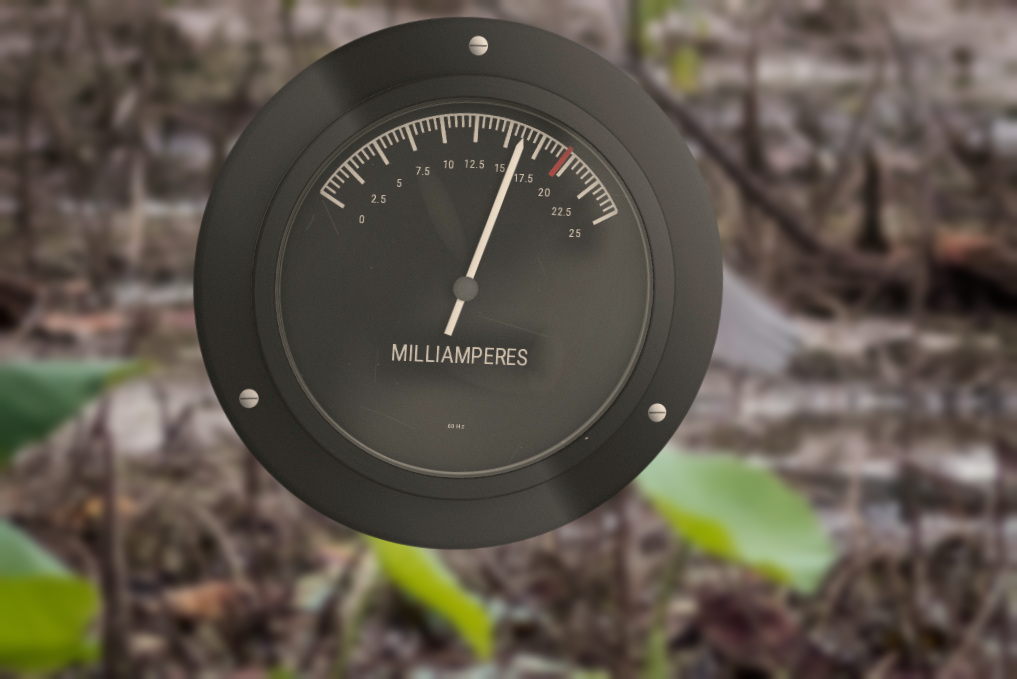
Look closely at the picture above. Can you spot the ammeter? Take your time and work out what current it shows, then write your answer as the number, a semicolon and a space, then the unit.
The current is 16; mA
